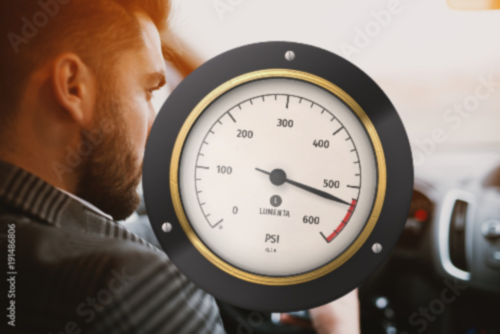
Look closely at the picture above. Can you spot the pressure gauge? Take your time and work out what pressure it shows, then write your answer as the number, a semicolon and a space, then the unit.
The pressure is 530; psi
